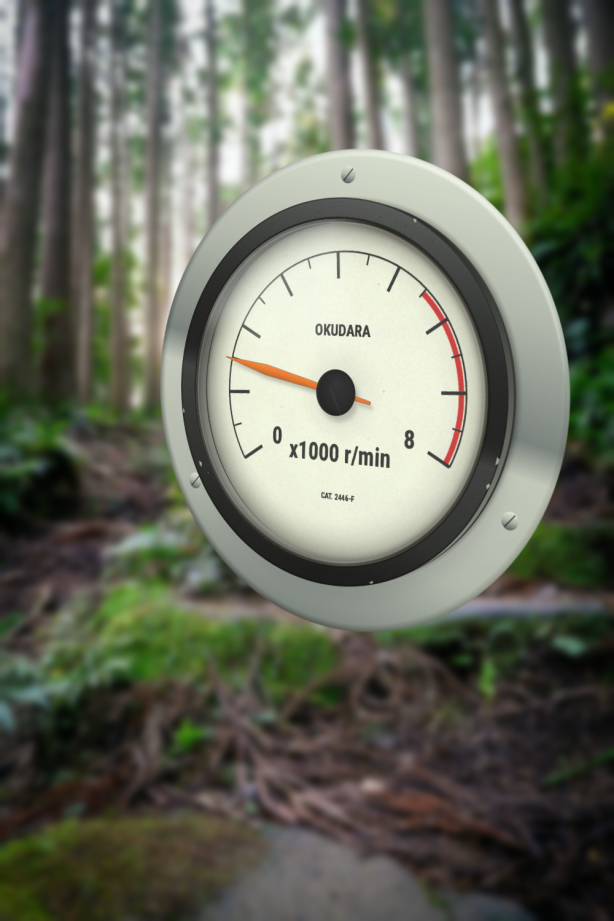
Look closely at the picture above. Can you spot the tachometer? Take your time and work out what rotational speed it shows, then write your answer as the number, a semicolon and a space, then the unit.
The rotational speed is 1500; rpm
